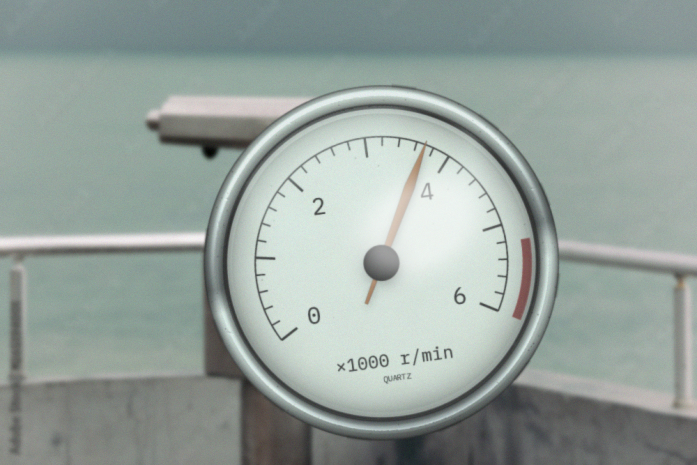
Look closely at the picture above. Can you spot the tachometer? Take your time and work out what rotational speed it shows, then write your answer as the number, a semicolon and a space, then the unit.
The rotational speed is 3700; rpm
